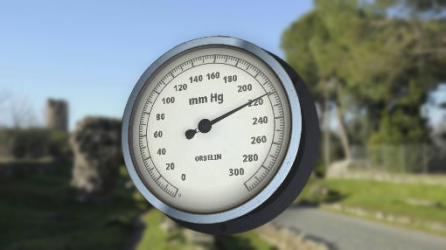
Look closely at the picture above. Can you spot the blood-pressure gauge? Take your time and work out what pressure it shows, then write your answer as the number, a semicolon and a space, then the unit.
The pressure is 220; mmHg
